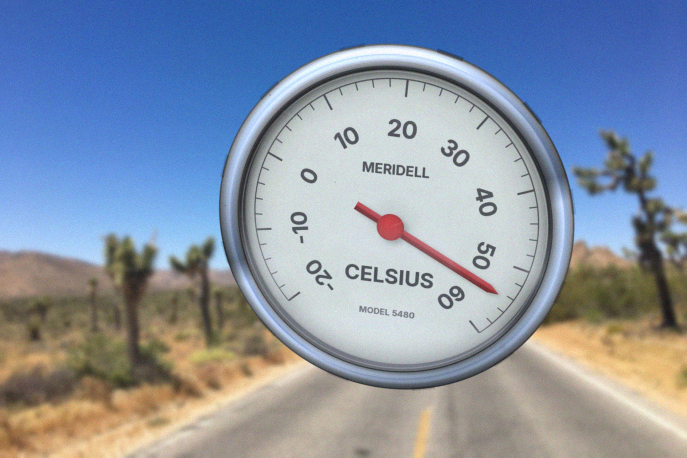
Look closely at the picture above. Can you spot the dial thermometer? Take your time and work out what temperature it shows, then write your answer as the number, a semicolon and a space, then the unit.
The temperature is 54; °C
